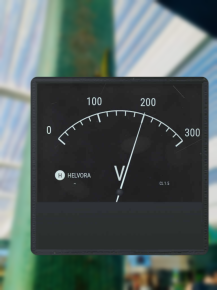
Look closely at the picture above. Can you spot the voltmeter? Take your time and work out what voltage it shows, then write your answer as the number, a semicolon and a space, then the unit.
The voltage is 200; V
